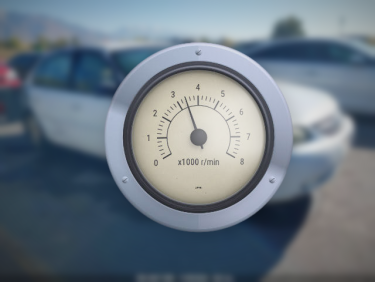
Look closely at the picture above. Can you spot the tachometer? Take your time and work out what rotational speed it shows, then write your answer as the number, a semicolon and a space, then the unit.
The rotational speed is 3400; rpm
